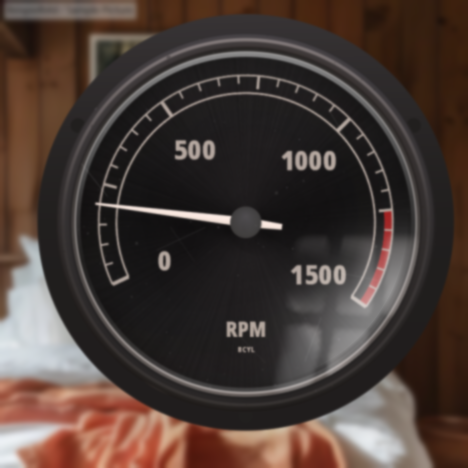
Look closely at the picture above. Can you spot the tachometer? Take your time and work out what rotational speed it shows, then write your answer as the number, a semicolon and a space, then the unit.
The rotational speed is 200; rpm
